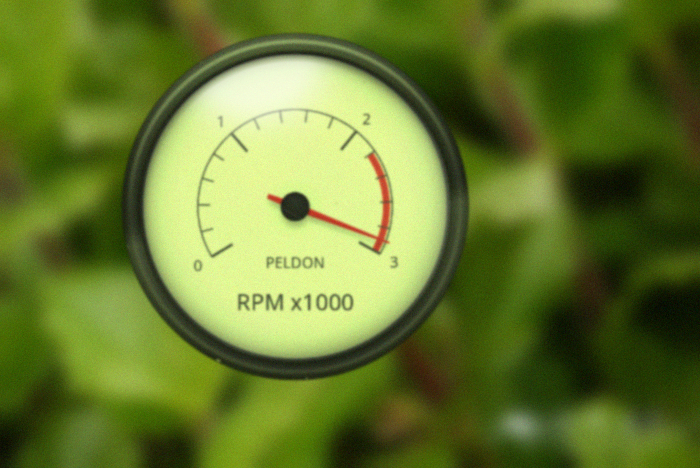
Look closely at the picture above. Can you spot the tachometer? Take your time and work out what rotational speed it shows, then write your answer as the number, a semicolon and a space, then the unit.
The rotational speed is 2900; rpm
